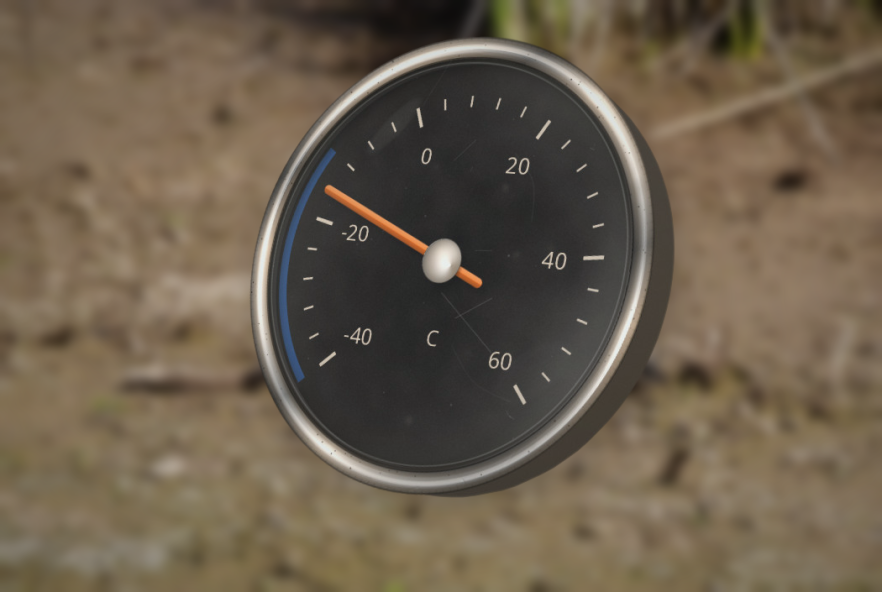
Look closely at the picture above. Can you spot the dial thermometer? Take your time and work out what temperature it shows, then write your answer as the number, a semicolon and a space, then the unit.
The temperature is -16; °C
